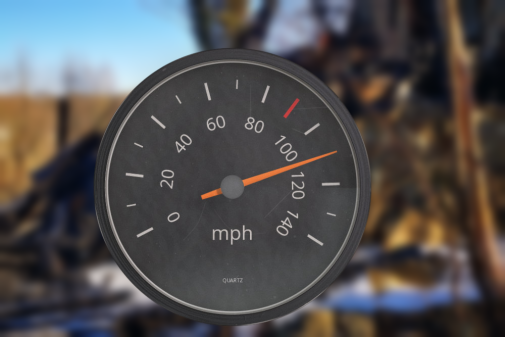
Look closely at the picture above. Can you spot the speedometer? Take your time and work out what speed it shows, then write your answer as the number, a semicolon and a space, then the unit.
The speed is 110; mph
